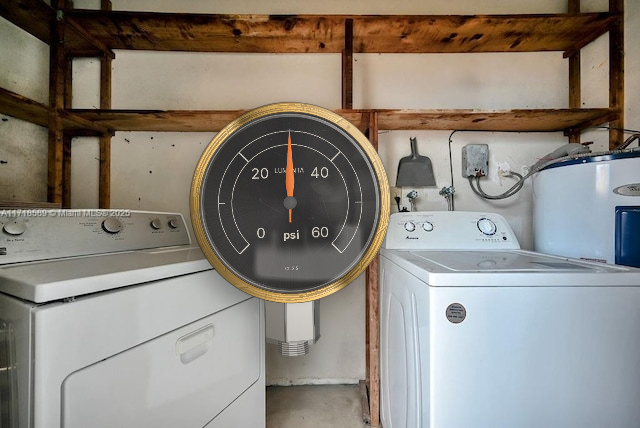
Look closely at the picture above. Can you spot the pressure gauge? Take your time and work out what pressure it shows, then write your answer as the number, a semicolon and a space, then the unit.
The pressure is 30; psi
